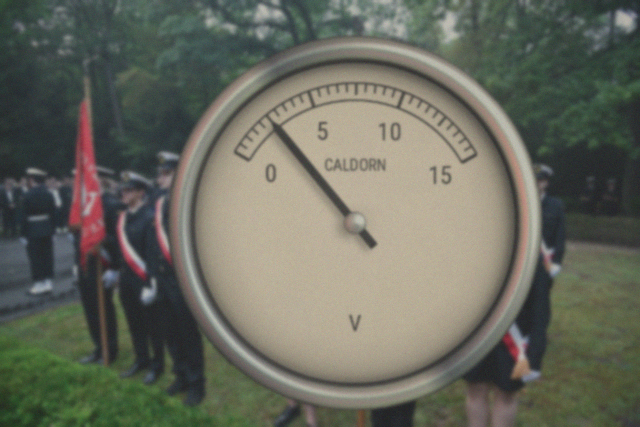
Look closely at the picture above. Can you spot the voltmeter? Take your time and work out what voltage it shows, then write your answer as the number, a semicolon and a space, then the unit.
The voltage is 2.5; V
